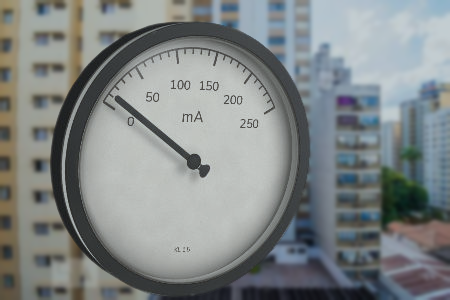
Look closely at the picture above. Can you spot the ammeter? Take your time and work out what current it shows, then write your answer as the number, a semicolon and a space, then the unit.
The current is 10; mA
